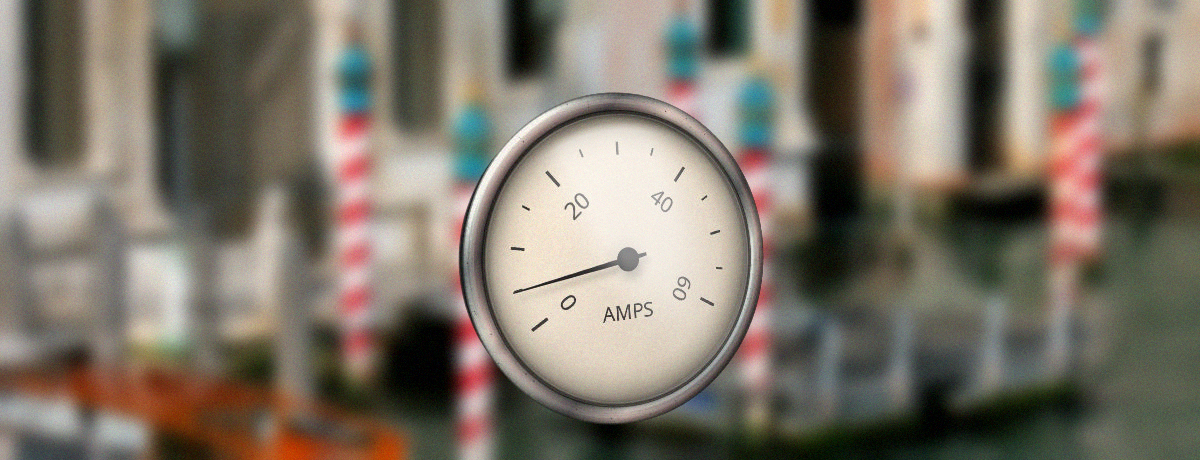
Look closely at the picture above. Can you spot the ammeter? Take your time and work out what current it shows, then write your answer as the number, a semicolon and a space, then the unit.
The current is 5; A
